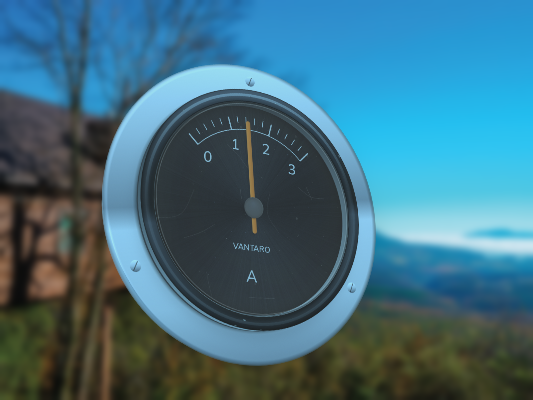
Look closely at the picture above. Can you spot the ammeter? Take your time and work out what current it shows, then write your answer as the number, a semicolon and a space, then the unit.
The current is 1.4; A
